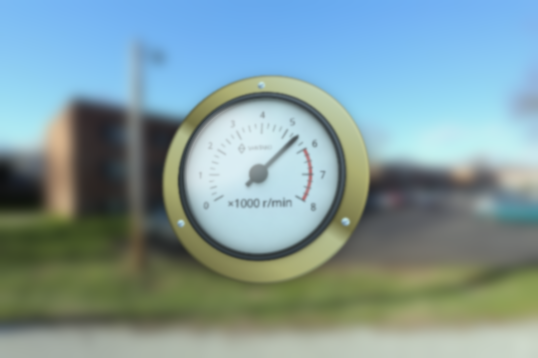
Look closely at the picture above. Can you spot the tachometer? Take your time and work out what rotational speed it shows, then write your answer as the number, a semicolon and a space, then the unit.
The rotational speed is 5500; rpm
